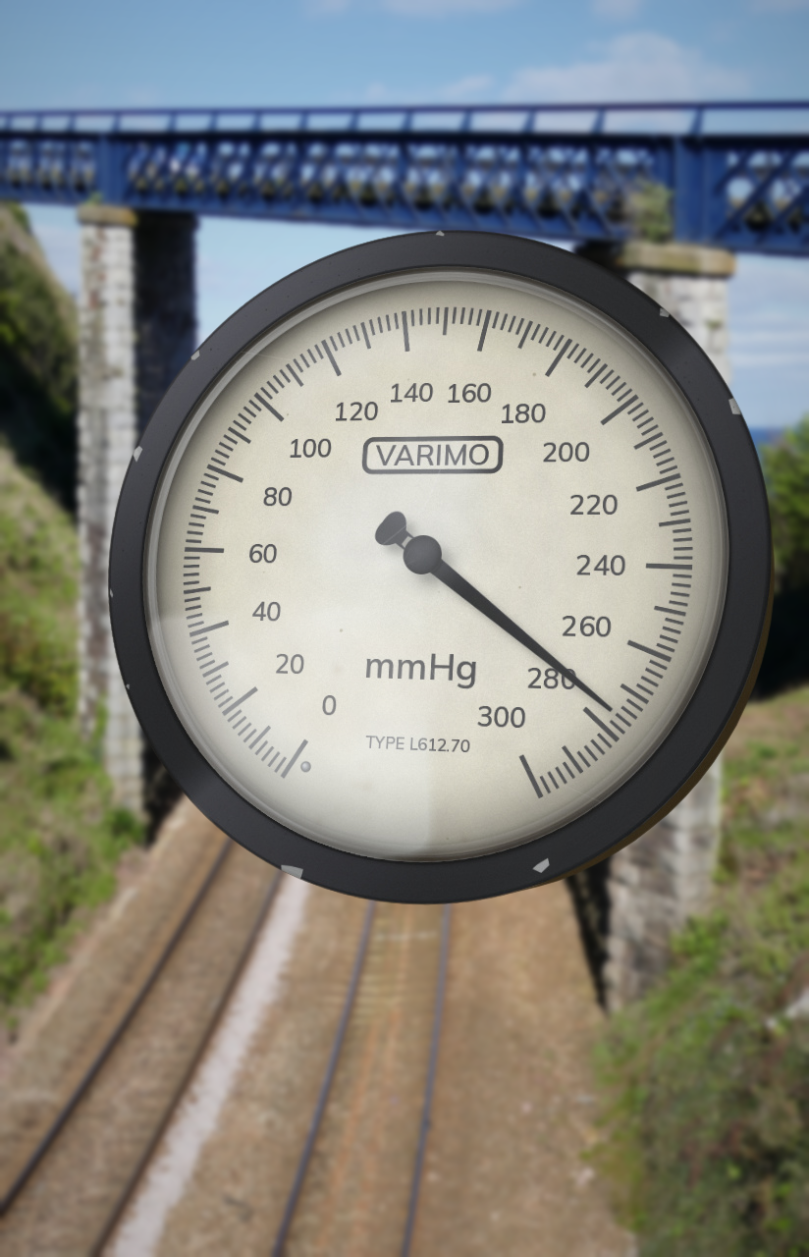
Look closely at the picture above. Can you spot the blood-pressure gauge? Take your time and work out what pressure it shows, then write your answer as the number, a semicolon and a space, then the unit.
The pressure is 276; mmHg
